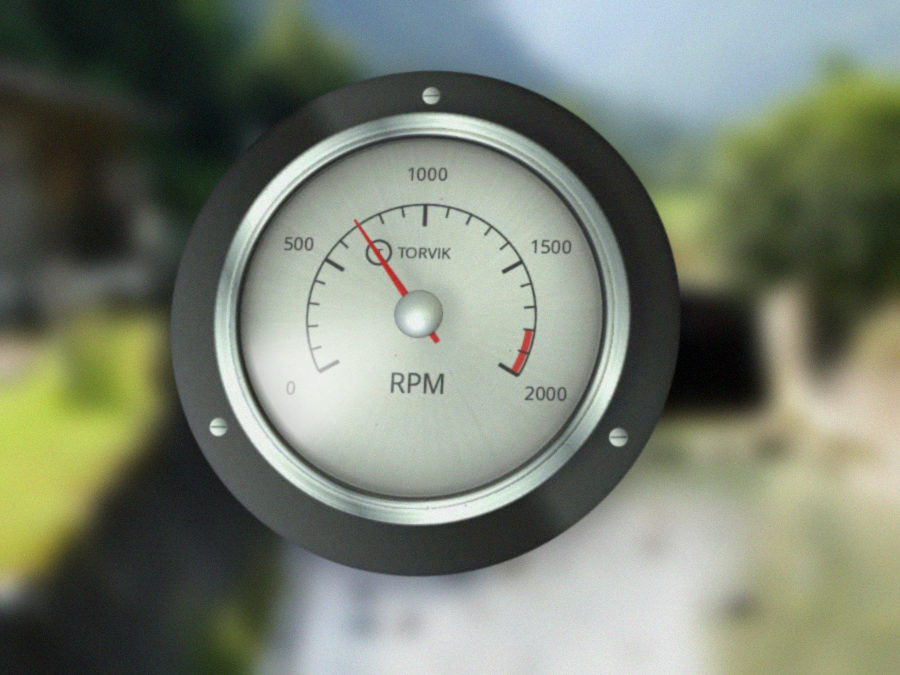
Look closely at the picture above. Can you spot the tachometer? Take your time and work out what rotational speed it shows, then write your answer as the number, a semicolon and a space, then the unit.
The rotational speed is 700; rpm
